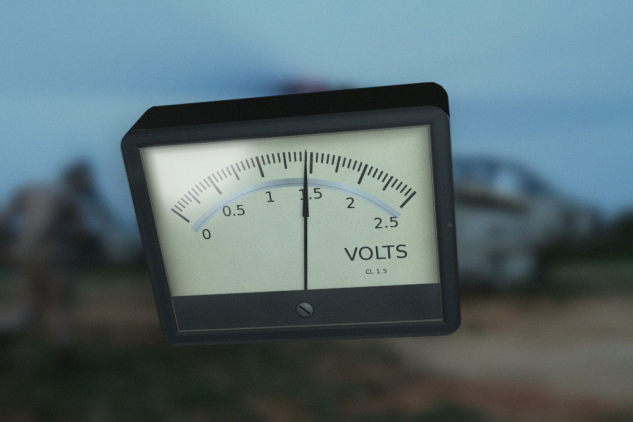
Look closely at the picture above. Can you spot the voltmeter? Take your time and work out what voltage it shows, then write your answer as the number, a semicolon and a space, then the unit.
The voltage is 1.45; V
